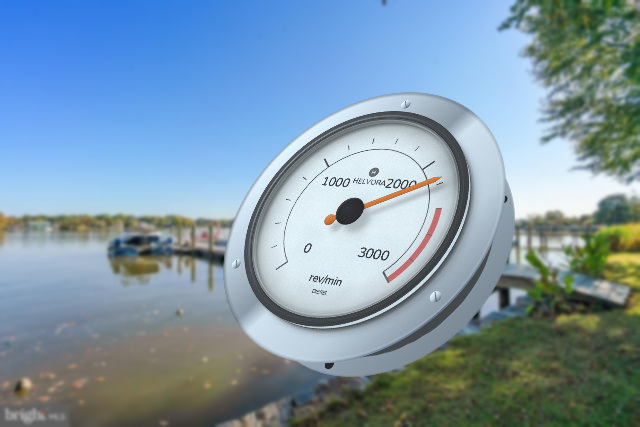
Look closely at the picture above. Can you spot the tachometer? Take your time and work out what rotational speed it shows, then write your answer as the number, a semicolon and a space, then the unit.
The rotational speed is 2200; rpm
